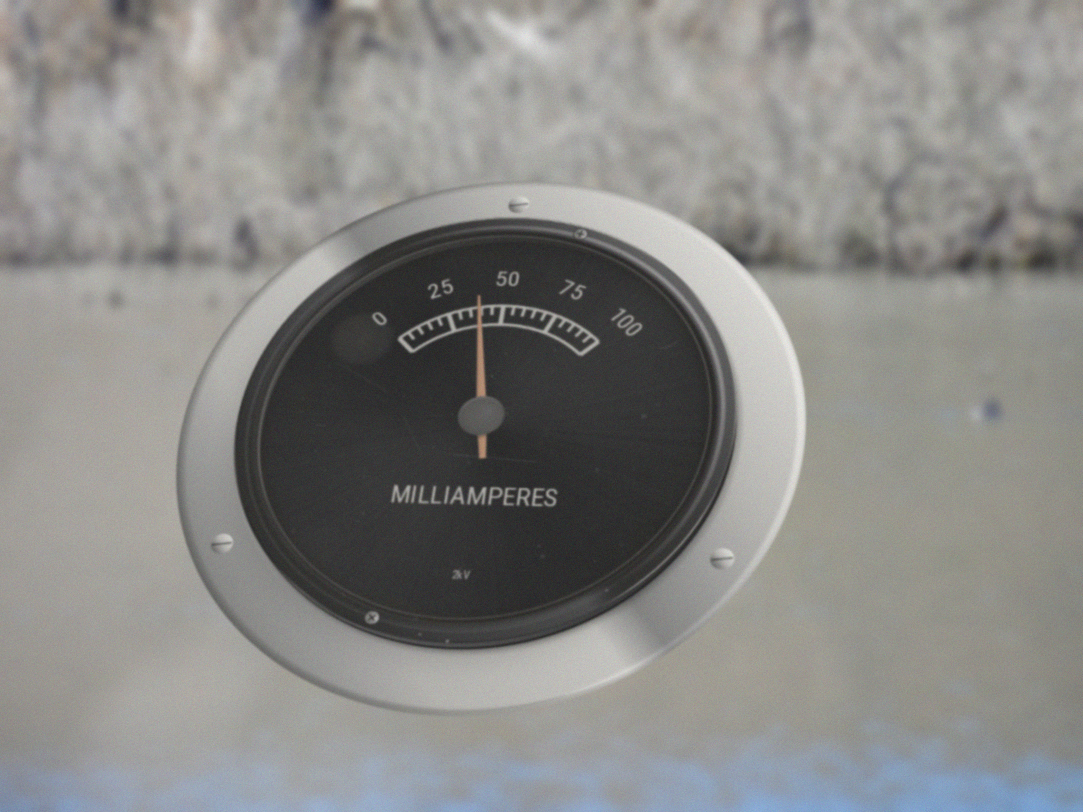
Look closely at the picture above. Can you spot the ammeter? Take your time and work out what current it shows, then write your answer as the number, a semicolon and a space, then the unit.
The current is 40; mA
